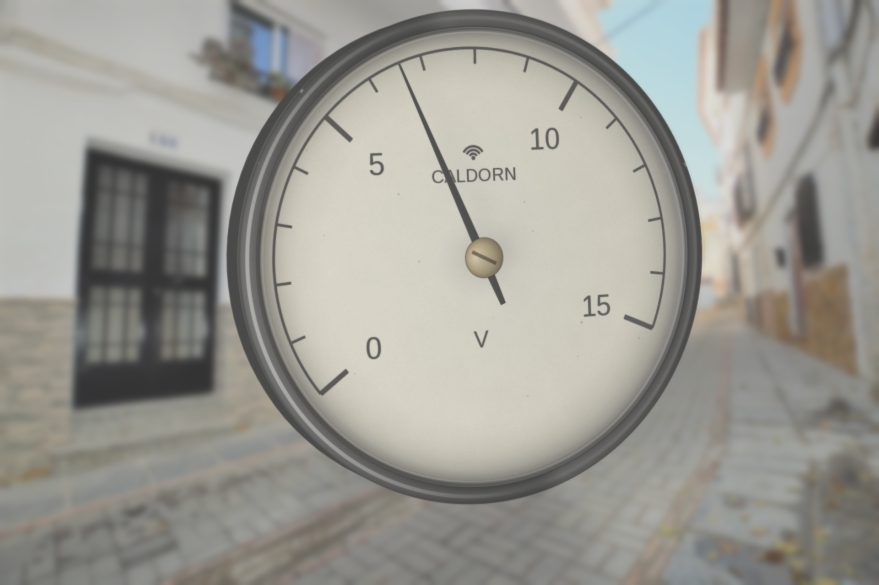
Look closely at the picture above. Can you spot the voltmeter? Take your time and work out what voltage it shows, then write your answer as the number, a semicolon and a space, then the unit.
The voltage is 6.5; V
